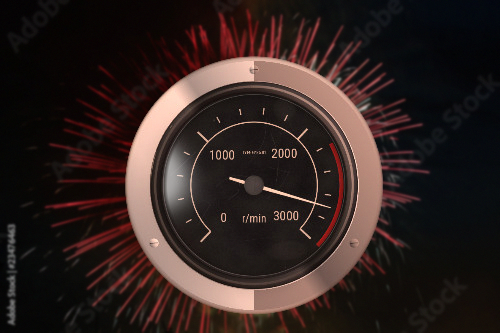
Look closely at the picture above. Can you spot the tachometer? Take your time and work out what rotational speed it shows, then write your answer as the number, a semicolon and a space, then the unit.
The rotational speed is 2700; rpm
